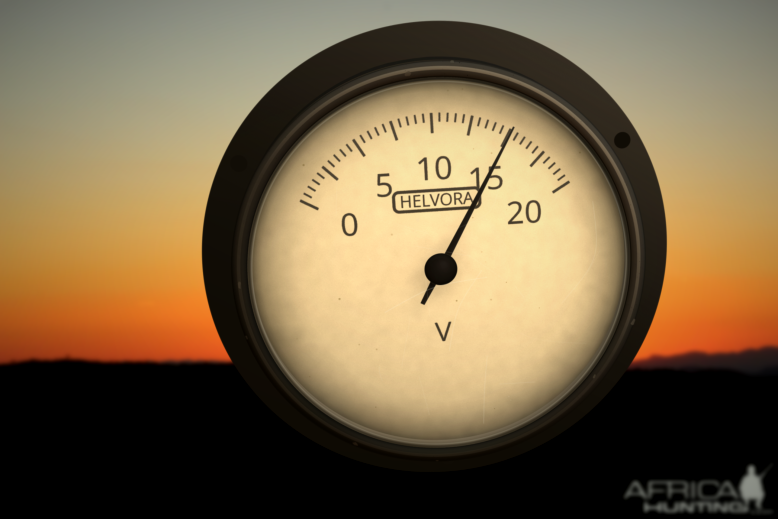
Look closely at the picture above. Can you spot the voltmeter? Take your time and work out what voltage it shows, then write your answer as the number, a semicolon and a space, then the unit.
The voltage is 15; V
